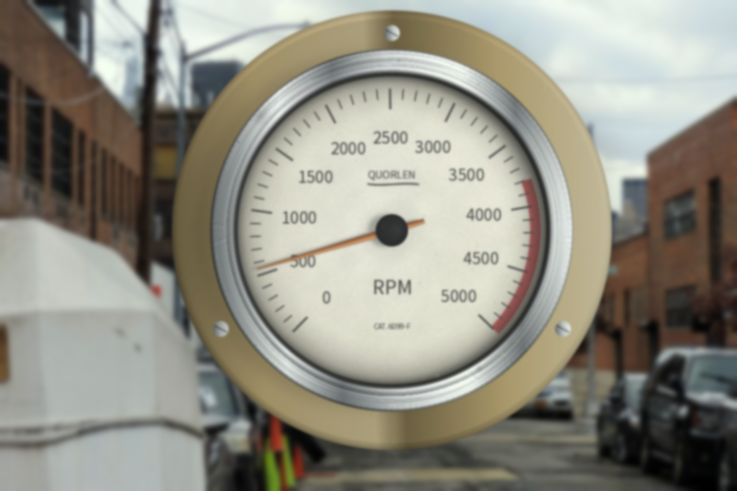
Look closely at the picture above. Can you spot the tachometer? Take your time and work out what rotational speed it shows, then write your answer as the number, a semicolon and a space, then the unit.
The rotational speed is 550; rpm
